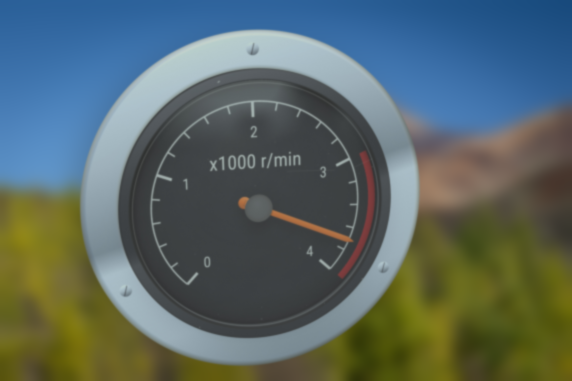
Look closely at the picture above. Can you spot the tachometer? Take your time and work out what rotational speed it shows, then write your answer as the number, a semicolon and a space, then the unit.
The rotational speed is 3700; rpm
